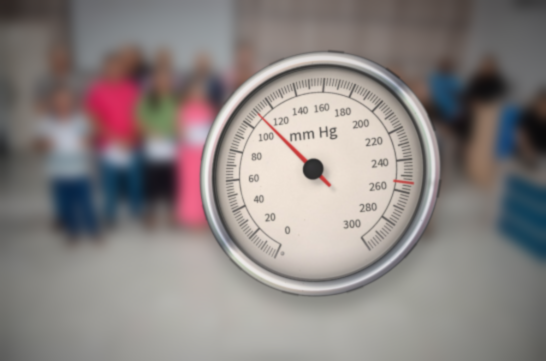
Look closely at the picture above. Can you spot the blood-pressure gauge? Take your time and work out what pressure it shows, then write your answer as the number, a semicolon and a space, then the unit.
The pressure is 110; mmHg
